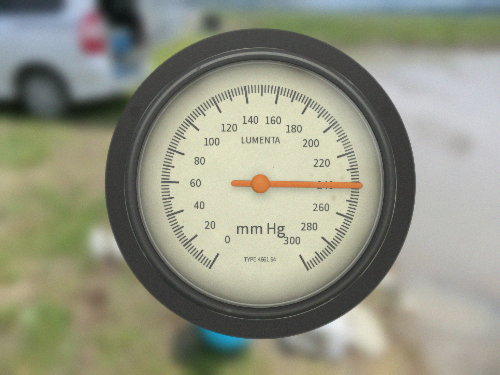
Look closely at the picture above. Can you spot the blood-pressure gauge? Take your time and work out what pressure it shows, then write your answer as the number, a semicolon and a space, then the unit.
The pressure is 240; mmHg
